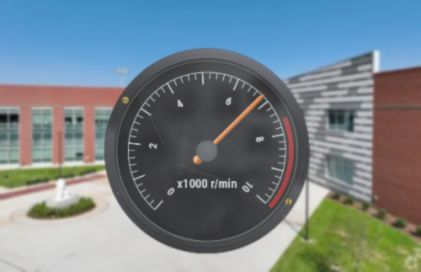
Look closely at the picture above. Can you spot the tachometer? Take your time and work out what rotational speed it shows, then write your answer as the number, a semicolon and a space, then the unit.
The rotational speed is 6800; rpm
